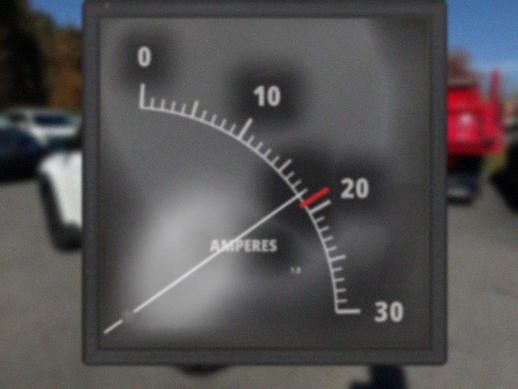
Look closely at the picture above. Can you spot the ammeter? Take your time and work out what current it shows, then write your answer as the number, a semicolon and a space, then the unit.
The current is 18; A
